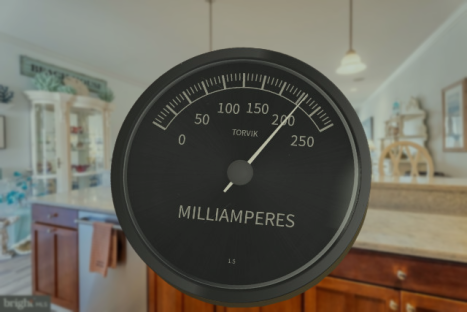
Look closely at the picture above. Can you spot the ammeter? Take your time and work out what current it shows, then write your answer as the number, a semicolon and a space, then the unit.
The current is 205; mA
